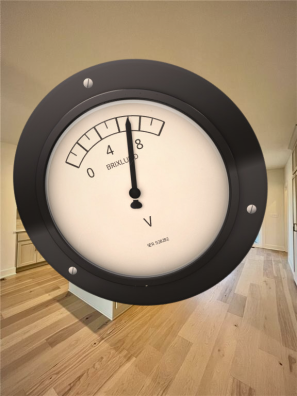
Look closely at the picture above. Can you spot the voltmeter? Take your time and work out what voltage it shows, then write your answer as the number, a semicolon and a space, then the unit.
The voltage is 7; V
